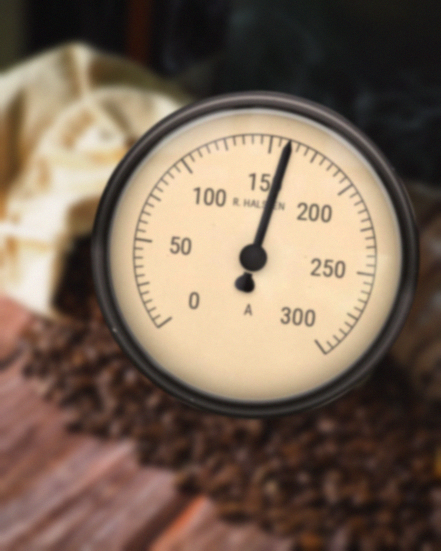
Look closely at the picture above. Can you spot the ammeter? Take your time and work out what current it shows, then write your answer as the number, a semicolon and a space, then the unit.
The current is 160; A
